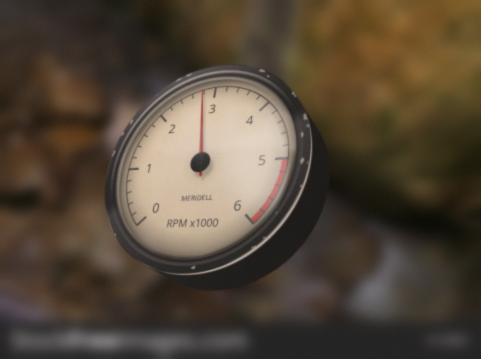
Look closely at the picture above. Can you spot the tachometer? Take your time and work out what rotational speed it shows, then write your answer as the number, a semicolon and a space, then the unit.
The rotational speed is 2800; rpm
